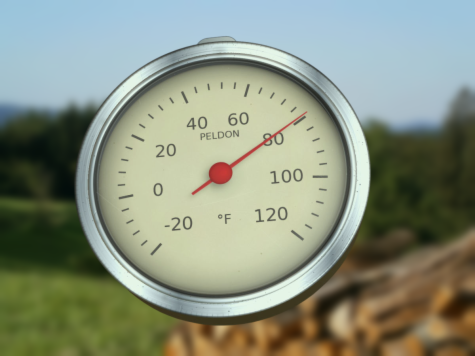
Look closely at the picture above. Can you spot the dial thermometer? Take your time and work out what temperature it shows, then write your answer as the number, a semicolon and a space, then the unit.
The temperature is 80; °F
